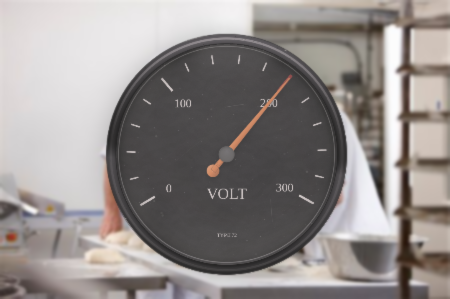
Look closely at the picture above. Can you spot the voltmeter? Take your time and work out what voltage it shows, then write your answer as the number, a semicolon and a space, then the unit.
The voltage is 200; V
